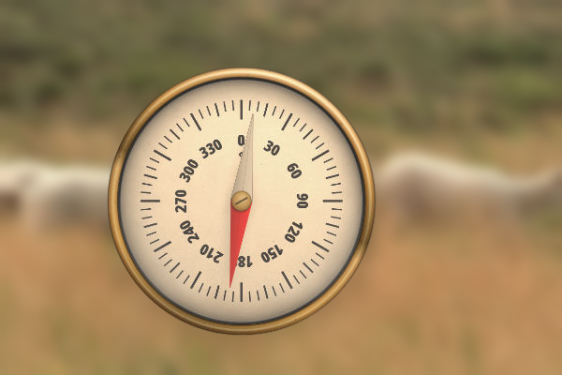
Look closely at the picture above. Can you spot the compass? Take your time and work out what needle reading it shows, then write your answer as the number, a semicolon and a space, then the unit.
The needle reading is 187.5; °
